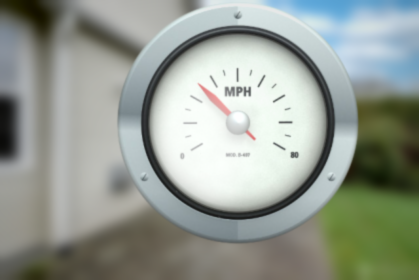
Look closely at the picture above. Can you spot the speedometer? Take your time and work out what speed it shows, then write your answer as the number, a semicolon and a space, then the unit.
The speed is 25; mph
